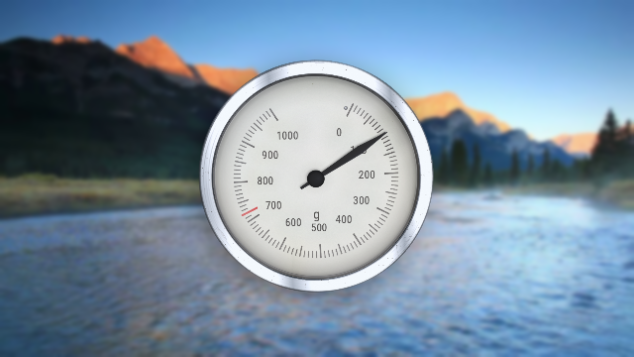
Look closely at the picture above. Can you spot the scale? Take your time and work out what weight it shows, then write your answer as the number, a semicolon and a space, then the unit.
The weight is 100; g
